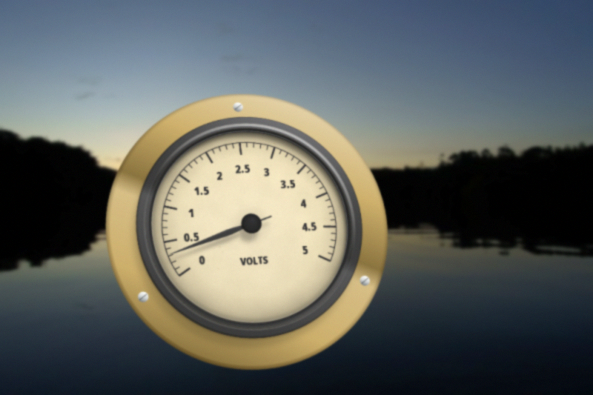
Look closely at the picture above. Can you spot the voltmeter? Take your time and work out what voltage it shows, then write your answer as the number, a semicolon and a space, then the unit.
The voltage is 0.3; V
